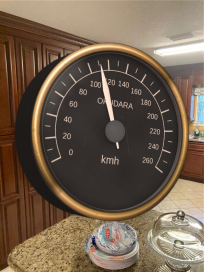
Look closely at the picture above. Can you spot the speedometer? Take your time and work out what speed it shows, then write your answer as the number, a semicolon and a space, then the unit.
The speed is 110; km/h
